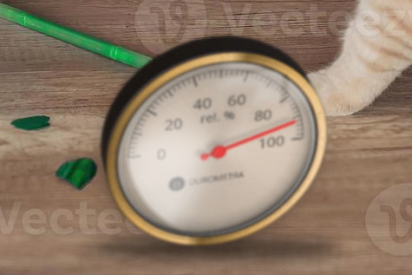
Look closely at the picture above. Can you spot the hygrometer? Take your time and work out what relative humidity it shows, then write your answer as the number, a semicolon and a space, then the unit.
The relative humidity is 90; %
